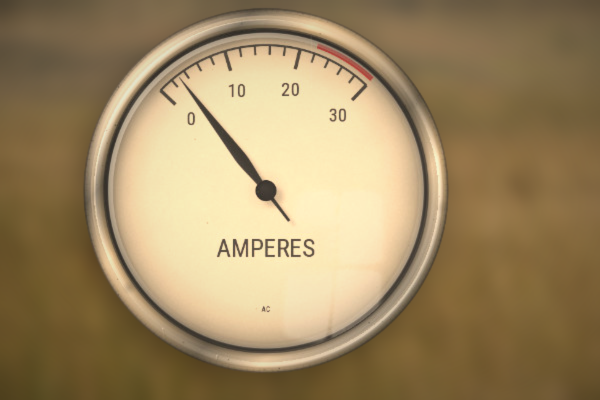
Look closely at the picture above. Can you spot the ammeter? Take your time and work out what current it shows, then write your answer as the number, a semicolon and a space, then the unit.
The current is 3; A
